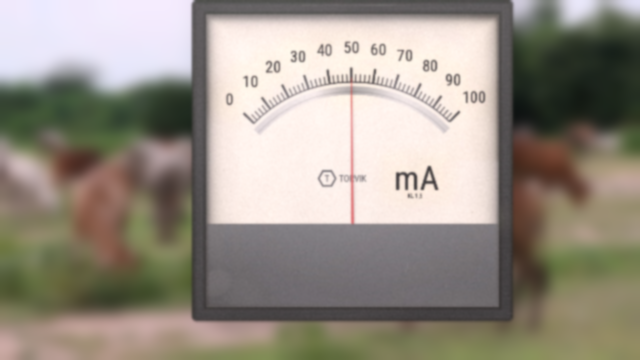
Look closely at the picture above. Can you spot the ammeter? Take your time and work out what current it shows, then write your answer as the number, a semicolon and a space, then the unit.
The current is 50; mA
